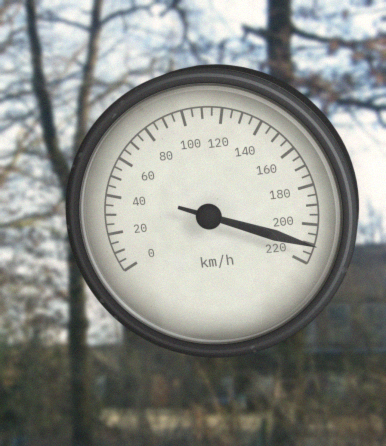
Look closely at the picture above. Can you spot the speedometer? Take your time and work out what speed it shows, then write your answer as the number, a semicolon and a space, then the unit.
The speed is 210; km/h
